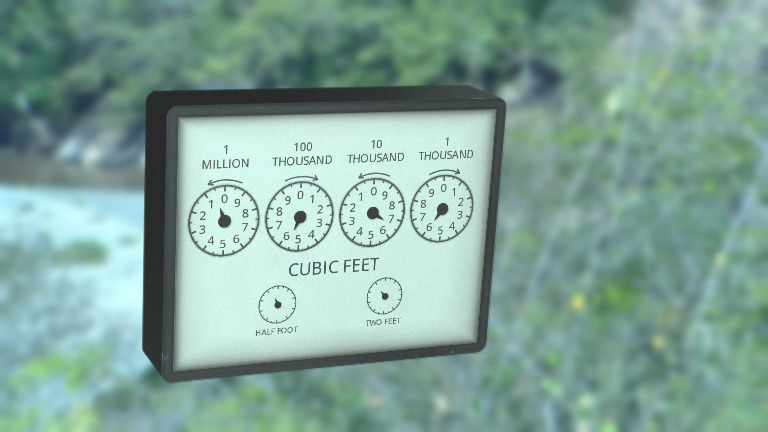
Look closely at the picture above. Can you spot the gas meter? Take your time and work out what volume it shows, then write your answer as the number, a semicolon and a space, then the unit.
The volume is 56600; ft³
